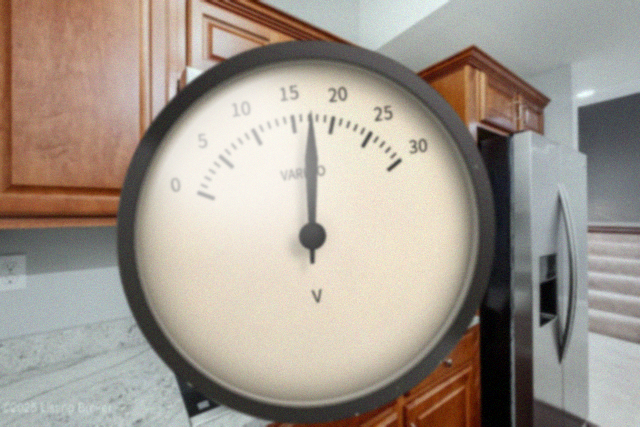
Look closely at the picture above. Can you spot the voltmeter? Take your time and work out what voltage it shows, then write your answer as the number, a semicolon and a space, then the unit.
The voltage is 17; V
